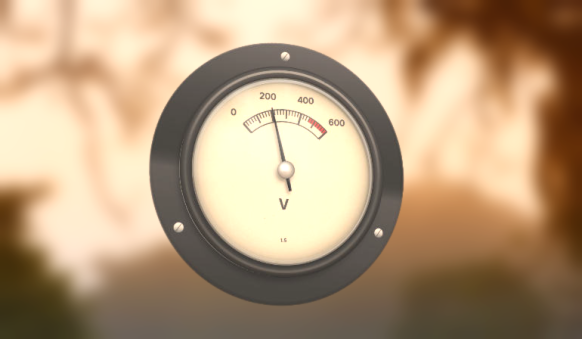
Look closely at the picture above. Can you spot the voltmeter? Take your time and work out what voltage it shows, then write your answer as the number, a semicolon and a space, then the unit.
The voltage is 200; V
